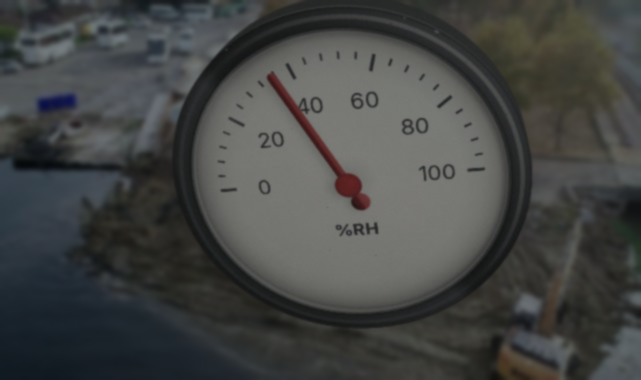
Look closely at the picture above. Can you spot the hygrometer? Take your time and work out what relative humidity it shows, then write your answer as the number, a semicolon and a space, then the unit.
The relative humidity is 36; %
